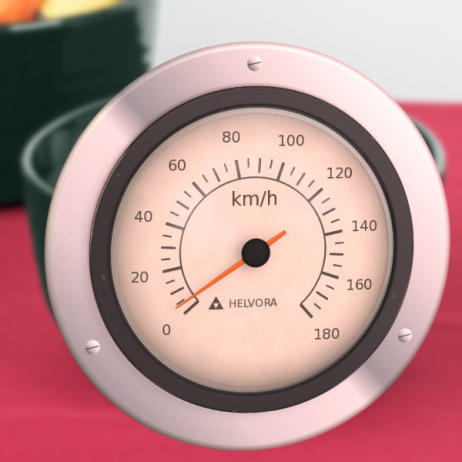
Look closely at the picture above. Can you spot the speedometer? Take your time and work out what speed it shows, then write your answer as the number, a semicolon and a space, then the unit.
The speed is 5; km/h
